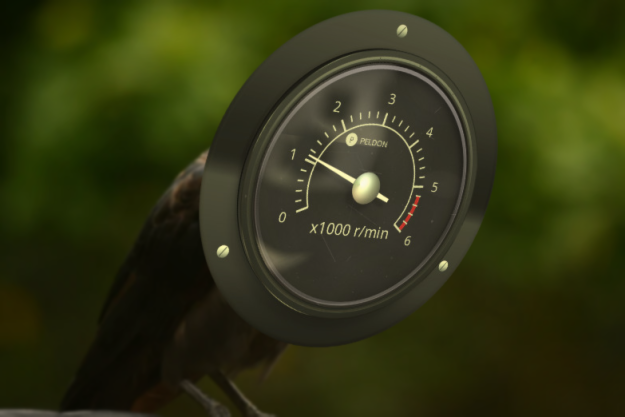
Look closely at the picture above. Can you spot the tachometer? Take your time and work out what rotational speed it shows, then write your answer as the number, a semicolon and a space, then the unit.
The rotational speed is 1100; rpm
